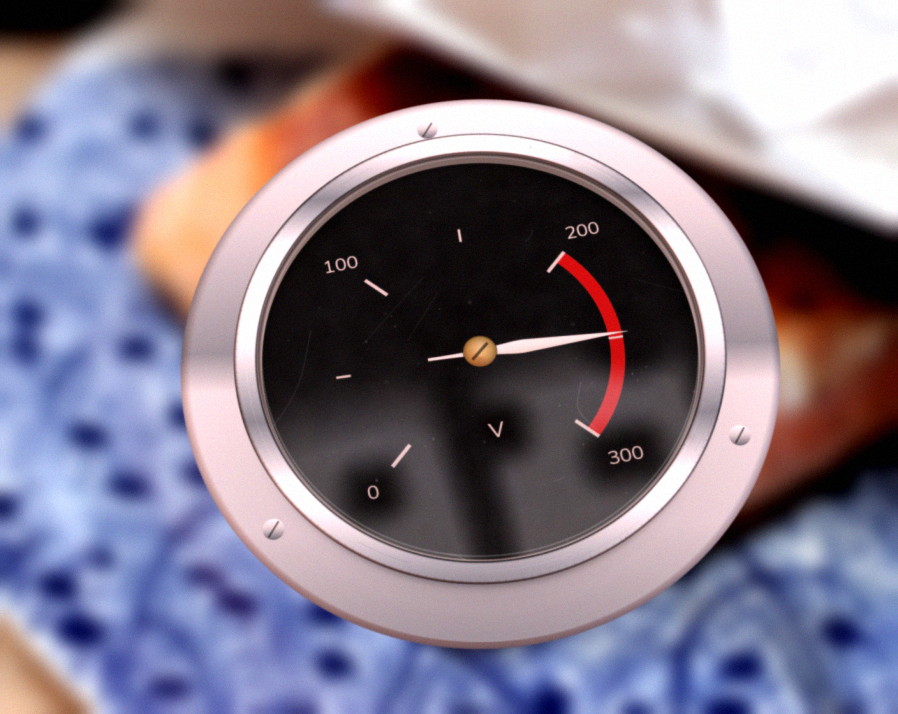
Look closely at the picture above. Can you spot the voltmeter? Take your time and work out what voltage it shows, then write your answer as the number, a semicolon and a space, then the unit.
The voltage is 250; V
